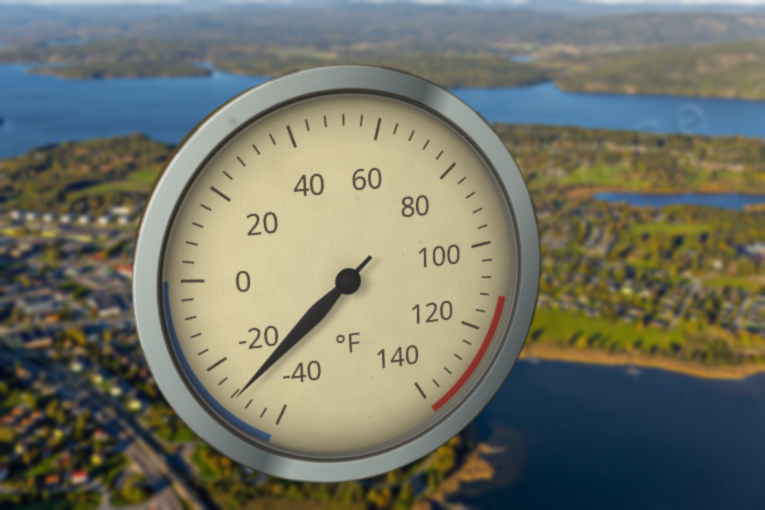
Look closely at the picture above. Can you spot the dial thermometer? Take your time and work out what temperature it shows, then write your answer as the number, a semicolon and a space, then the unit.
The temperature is -28; °F
